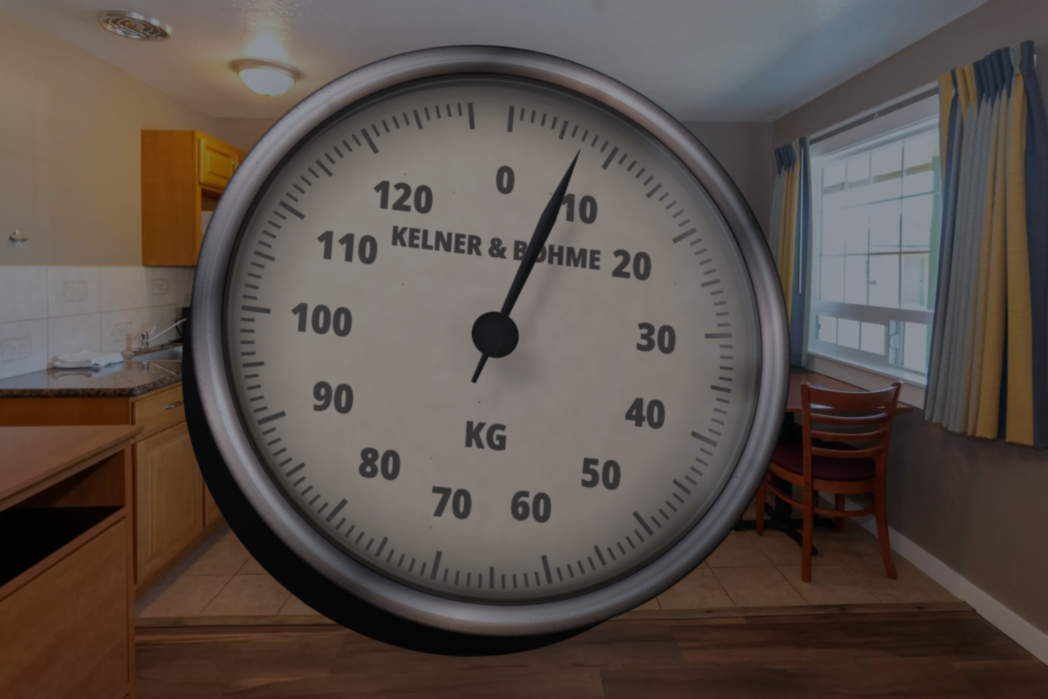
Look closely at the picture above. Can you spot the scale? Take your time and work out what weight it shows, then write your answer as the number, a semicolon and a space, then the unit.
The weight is 7; kg
